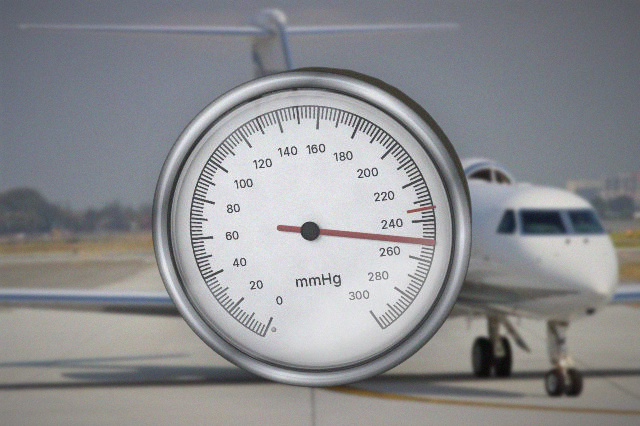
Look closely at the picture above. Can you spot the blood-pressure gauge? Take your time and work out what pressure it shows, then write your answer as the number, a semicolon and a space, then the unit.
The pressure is 250; mmHg
